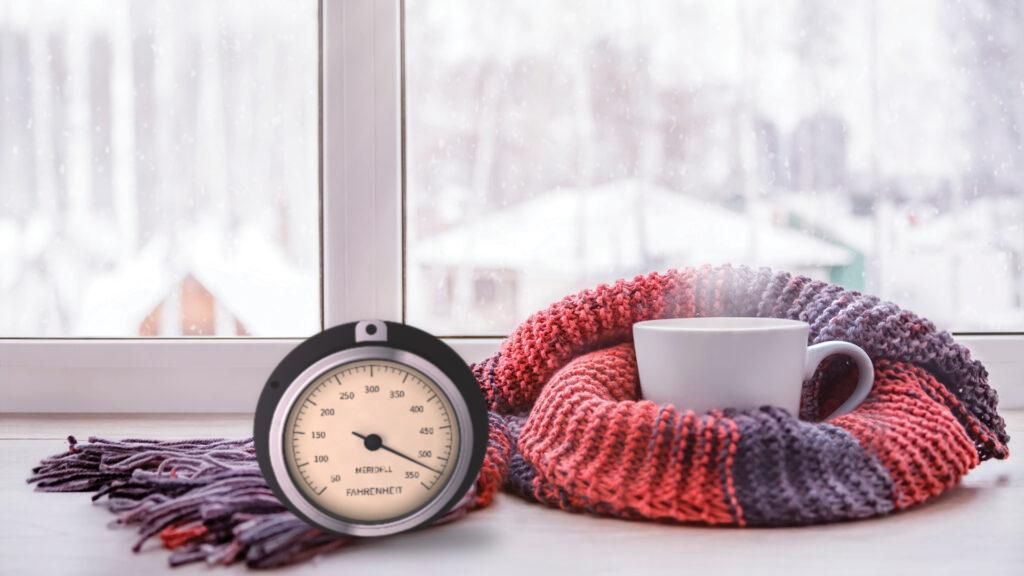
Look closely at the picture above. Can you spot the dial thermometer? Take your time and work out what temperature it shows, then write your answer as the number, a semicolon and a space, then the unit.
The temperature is 520; °F
